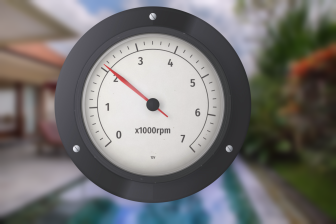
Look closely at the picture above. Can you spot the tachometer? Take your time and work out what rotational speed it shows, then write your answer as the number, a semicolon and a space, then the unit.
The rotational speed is 2100; rpm
